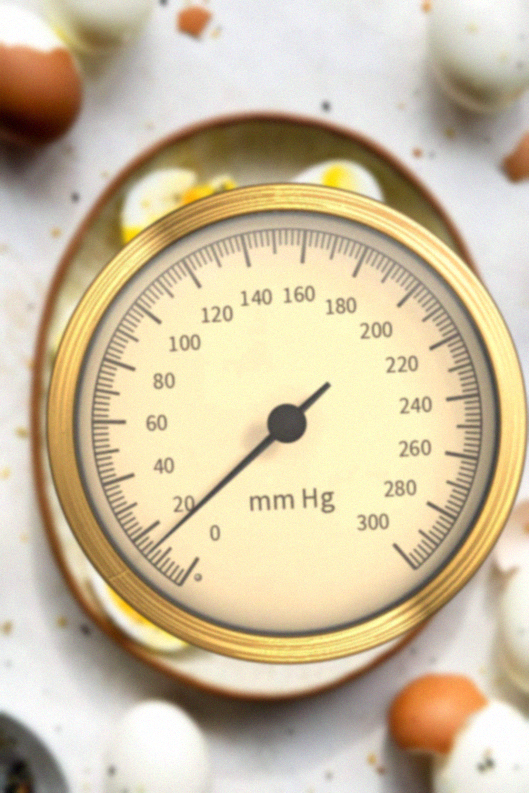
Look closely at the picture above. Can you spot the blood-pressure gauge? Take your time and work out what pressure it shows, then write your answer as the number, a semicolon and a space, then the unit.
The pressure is 14; mmHg
